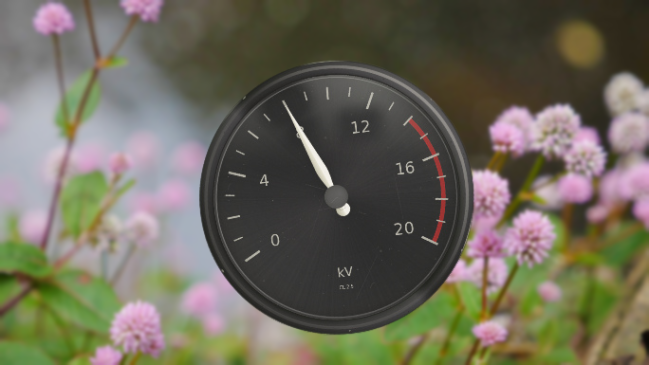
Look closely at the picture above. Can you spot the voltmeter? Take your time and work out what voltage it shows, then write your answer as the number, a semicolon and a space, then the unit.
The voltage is 8; kV
